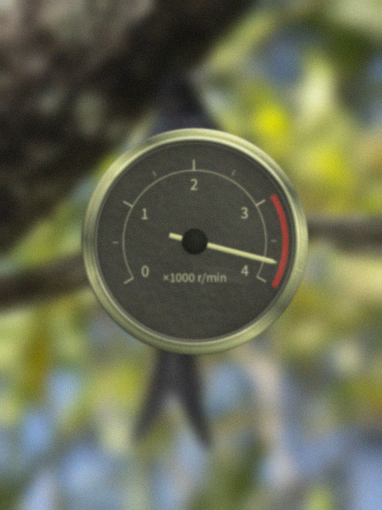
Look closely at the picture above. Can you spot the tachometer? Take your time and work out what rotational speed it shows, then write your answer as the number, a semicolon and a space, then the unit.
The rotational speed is 3750; rpm
